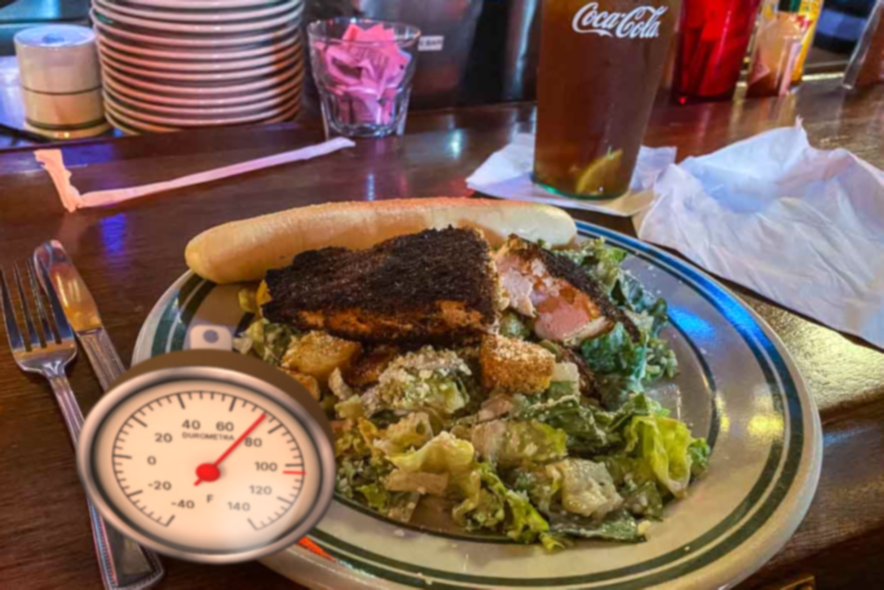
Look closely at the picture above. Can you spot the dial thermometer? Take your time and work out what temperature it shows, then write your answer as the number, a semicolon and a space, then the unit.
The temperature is 72; °F
